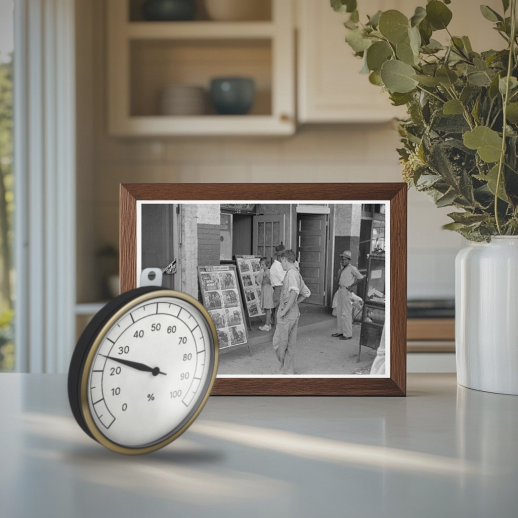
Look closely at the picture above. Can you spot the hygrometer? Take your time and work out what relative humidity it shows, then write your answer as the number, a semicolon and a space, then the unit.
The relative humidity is 25; %
